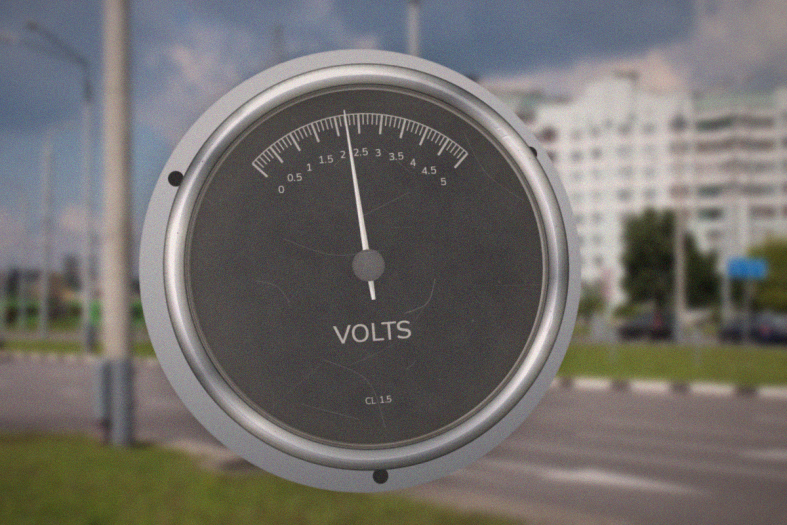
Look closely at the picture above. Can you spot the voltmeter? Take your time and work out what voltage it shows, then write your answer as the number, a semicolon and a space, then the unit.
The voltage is 2.2; V
